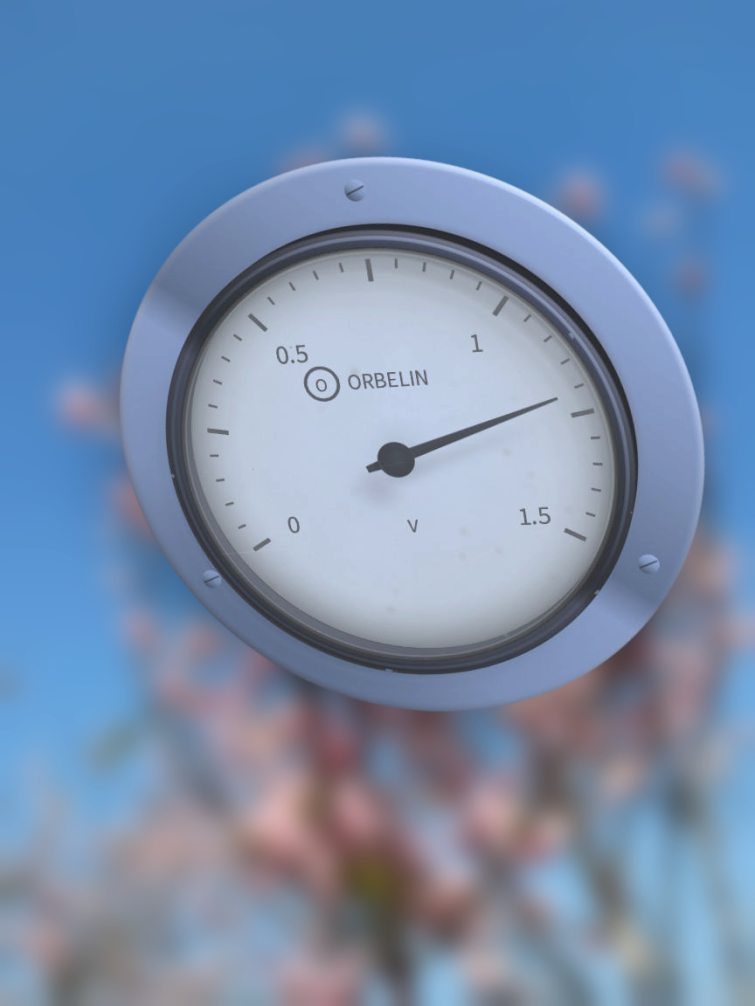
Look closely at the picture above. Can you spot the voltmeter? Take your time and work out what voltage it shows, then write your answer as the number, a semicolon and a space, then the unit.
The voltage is 1.2; V
